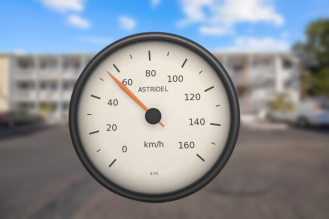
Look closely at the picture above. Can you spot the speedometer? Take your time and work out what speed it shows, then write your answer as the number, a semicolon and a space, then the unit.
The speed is 55; km/h
